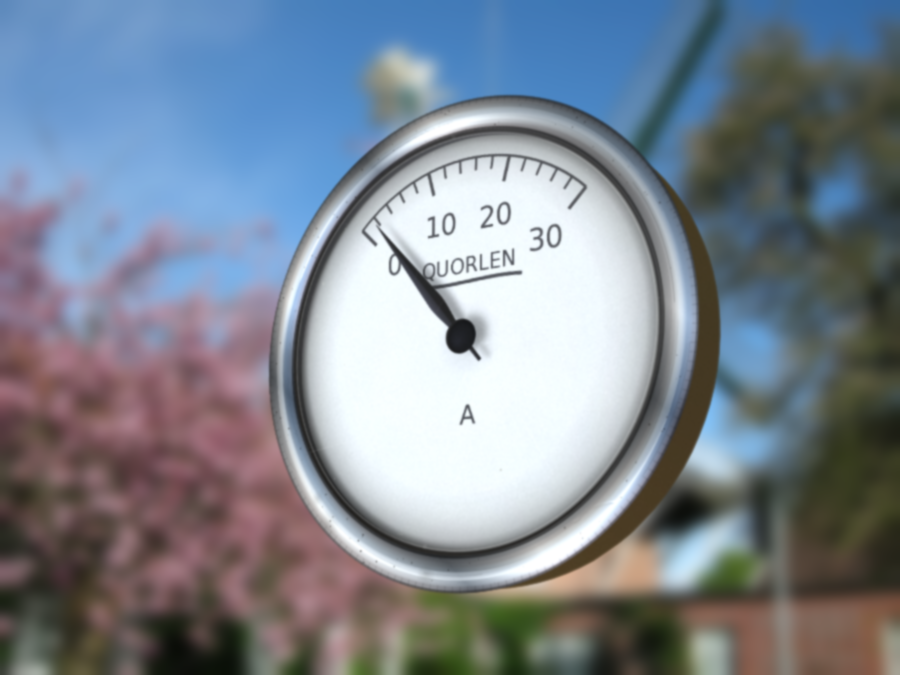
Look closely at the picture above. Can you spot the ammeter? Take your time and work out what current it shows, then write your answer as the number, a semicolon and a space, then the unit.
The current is 2; A
